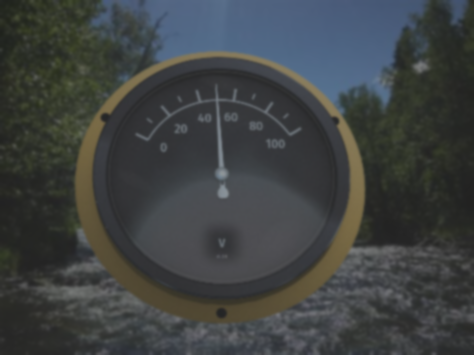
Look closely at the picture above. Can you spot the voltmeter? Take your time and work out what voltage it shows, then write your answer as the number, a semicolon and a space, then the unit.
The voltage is 50; V
